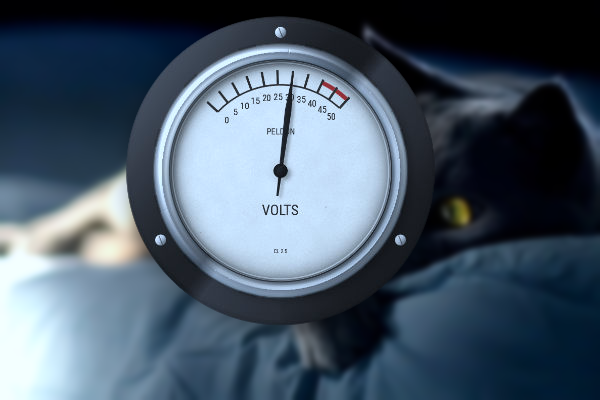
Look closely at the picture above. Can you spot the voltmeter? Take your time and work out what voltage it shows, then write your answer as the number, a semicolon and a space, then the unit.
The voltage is 30; V
